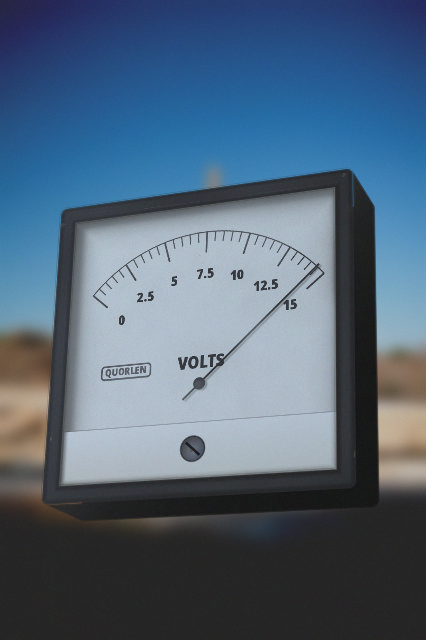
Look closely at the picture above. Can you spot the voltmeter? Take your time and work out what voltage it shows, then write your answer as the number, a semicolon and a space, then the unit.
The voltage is 14.5; V
